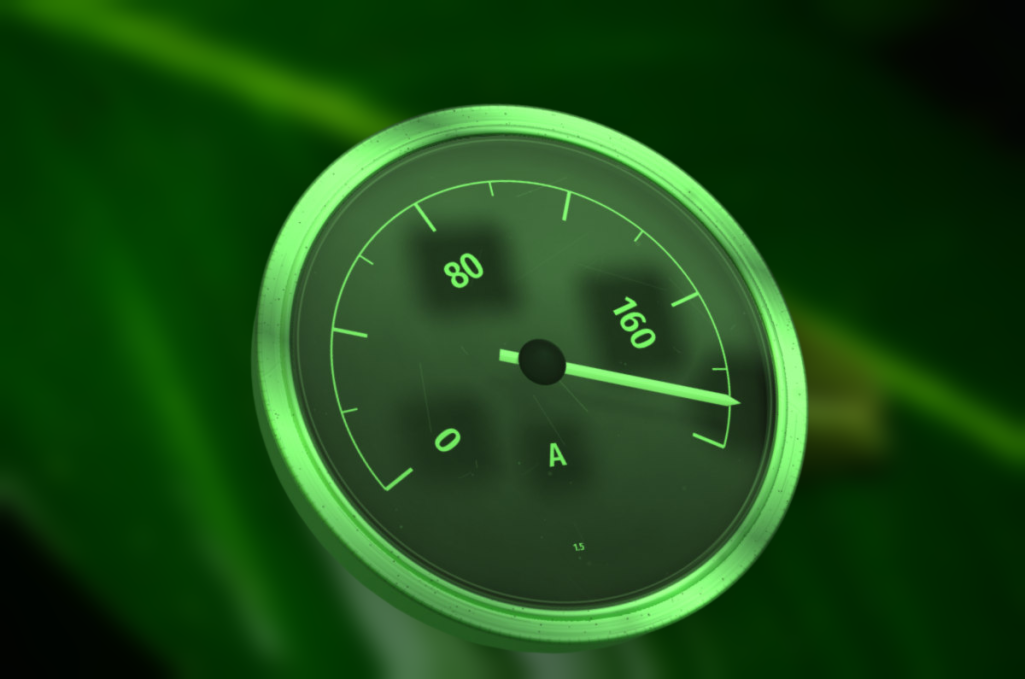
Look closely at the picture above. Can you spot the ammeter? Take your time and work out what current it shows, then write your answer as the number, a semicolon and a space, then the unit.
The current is 190; A
